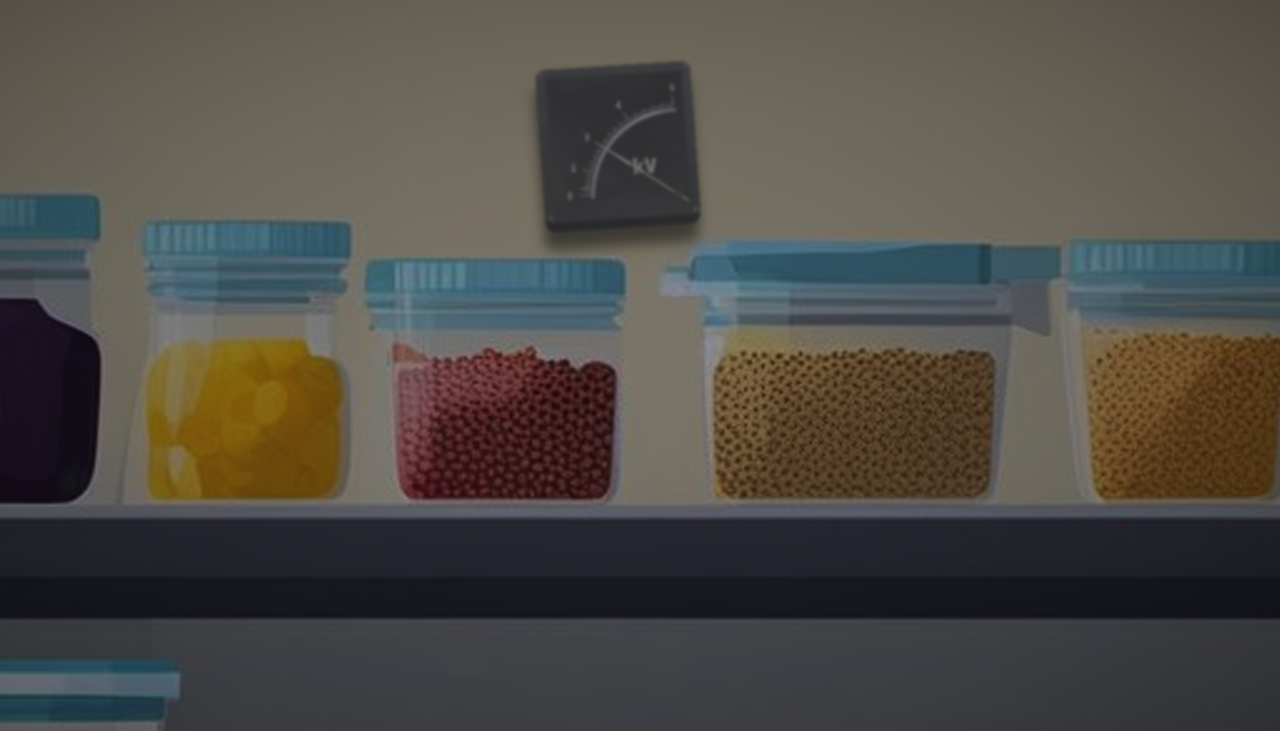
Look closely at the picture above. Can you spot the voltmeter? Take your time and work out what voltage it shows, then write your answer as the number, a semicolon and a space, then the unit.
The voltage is 3; kV
